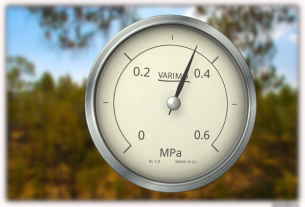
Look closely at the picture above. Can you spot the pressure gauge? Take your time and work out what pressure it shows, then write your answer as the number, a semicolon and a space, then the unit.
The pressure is 0.35; MPa
